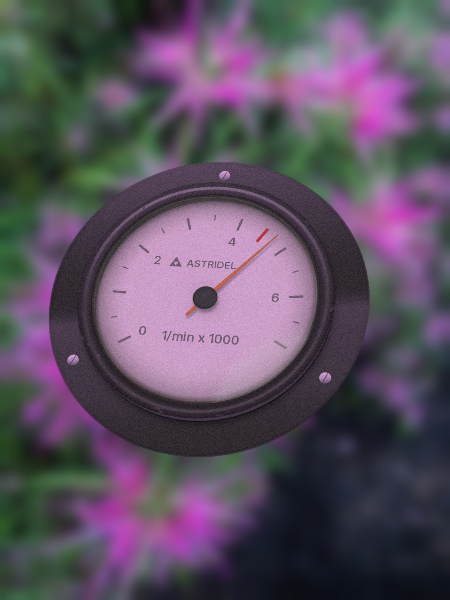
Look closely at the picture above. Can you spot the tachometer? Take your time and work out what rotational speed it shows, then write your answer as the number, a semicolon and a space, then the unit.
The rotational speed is 4750; rpm
